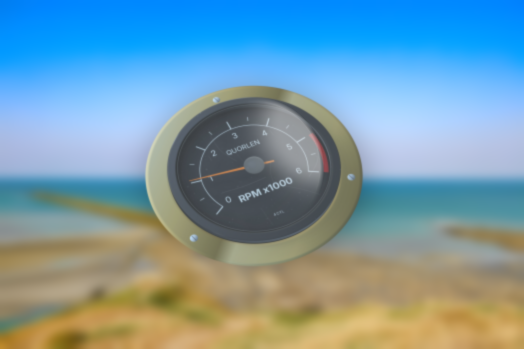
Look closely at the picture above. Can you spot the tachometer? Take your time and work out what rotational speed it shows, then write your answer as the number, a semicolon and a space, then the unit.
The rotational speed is 1000; rpm
